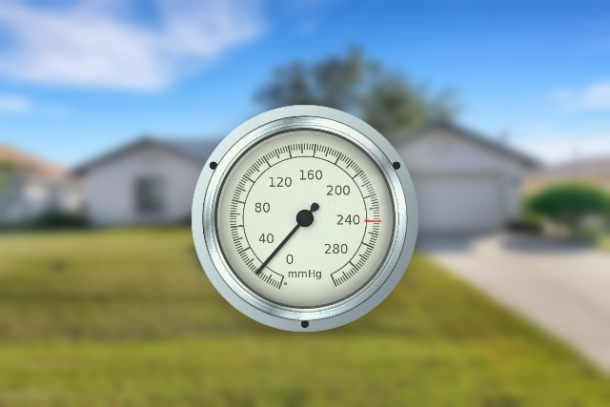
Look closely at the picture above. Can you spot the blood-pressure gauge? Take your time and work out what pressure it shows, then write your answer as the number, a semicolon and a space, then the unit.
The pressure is 20; mmHg
